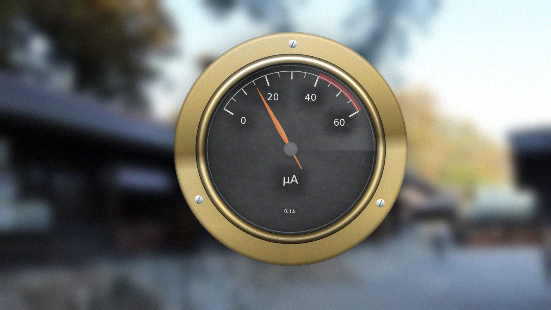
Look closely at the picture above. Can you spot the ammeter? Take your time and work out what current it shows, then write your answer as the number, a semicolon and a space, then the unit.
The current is 15; µA
